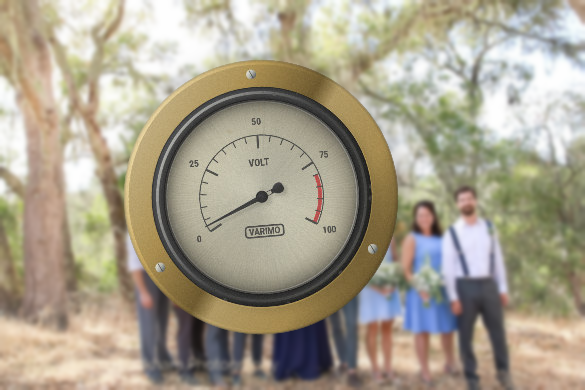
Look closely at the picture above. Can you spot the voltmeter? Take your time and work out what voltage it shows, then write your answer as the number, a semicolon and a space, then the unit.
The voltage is 2.5; V
